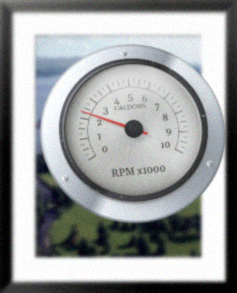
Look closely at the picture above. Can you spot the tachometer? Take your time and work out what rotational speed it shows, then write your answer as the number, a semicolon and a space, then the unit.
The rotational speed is 2250; rpm
